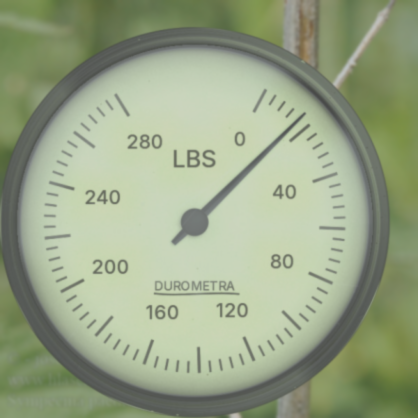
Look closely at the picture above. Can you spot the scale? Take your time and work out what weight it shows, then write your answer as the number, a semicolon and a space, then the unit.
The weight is 16; lb
